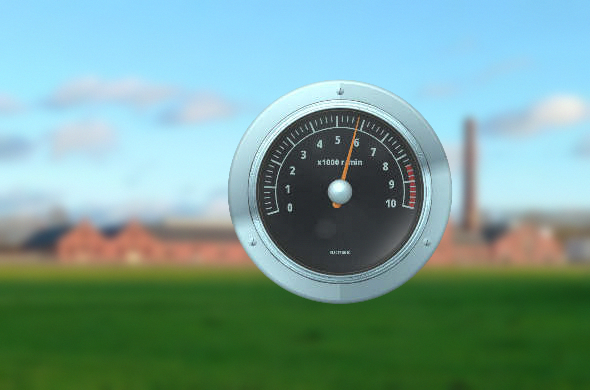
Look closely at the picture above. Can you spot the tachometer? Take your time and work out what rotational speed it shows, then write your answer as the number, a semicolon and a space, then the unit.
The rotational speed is 5800; rpm
